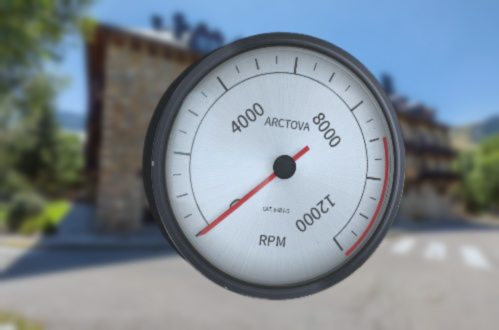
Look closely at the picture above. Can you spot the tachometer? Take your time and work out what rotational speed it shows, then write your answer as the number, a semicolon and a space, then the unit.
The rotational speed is 0; rpm
